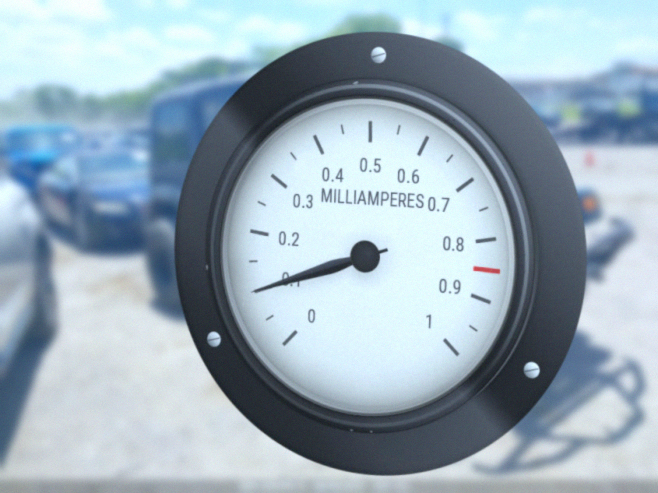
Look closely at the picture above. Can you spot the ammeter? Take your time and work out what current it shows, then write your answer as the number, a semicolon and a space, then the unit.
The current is 0.1; mA
